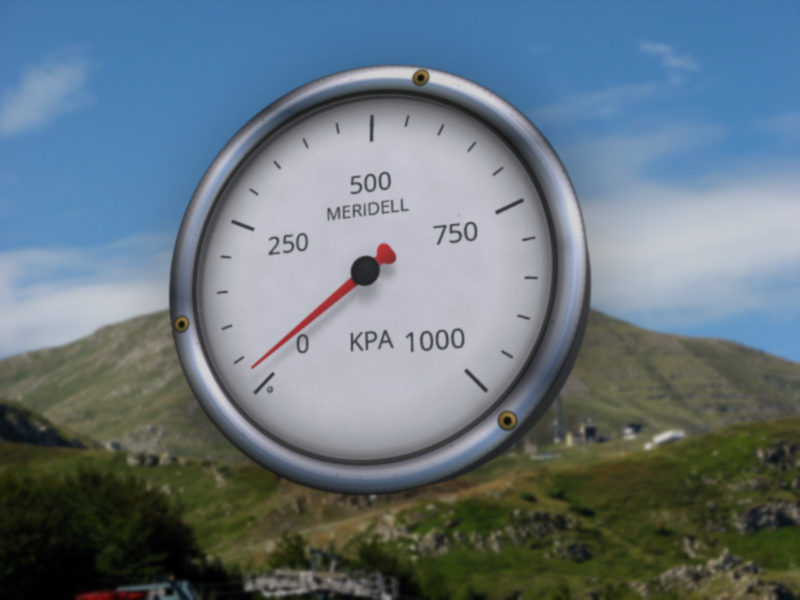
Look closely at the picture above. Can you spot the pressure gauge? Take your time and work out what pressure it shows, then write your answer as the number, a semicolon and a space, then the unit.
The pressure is 25; kPa
